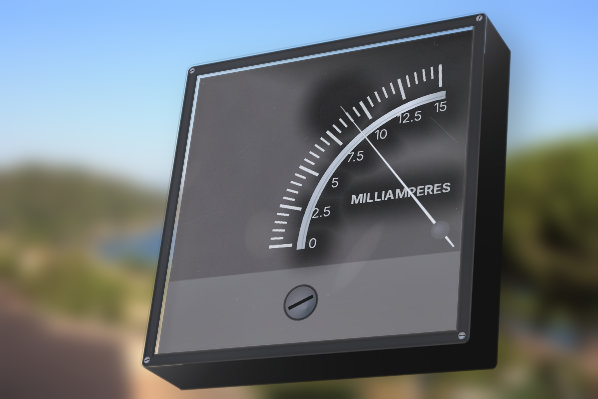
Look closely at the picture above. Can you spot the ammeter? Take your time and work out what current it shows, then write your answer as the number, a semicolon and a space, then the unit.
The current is 9; mA
